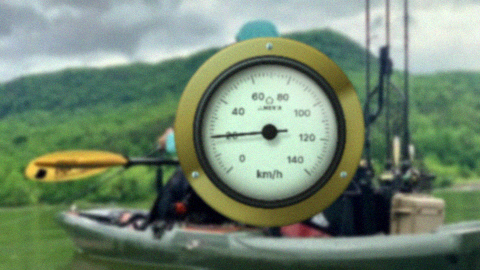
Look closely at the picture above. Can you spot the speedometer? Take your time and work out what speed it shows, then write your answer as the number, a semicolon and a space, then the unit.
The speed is 20; km/h
